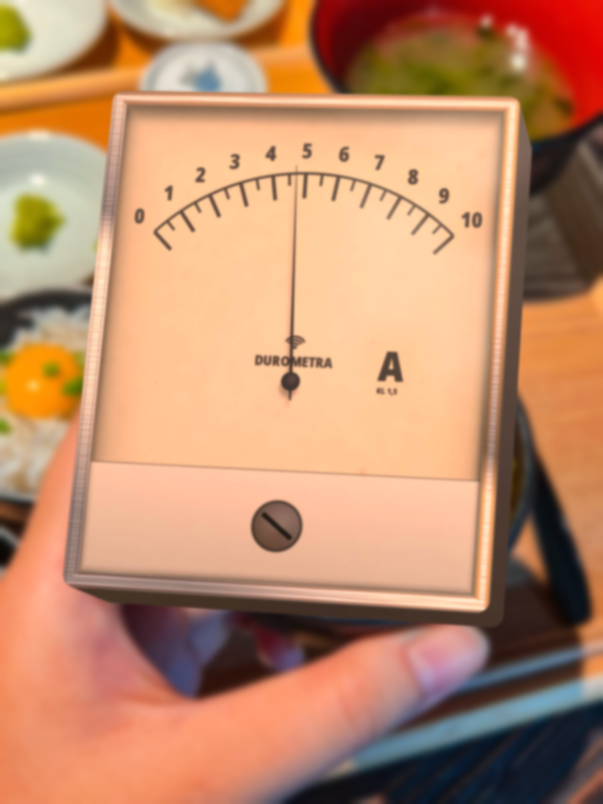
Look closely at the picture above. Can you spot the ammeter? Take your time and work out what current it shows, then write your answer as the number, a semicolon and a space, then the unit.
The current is 4.75; A
